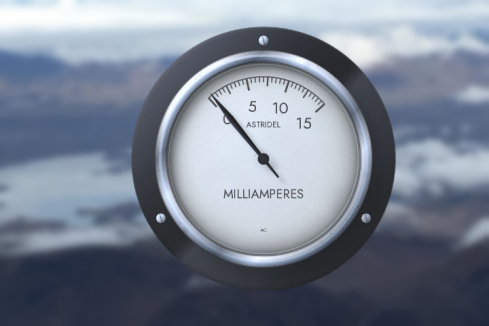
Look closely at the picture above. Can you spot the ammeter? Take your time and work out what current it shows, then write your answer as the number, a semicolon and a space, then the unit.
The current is 0.5; mA
